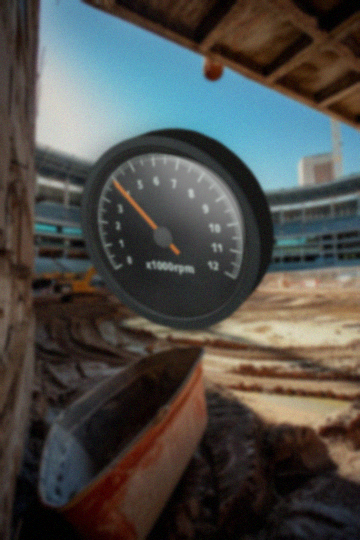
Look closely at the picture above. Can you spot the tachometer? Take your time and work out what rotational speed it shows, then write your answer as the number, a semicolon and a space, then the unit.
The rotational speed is 4000; rpm
